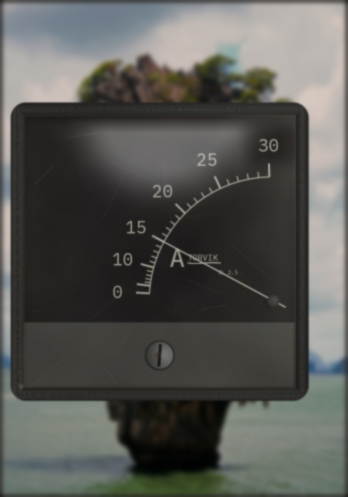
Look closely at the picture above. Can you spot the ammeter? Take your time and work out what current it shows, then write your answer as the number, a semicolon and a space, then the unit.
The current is 15; A
